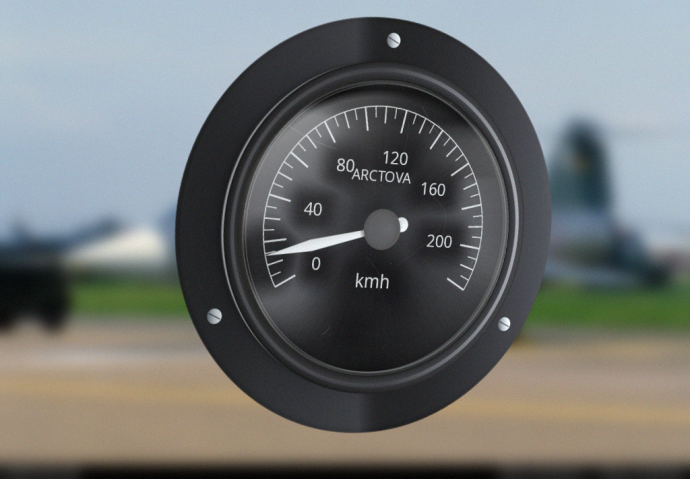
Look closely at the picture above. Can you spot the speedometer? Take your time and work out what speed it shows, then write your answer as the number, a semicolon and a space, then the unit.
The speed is 15; km/h
